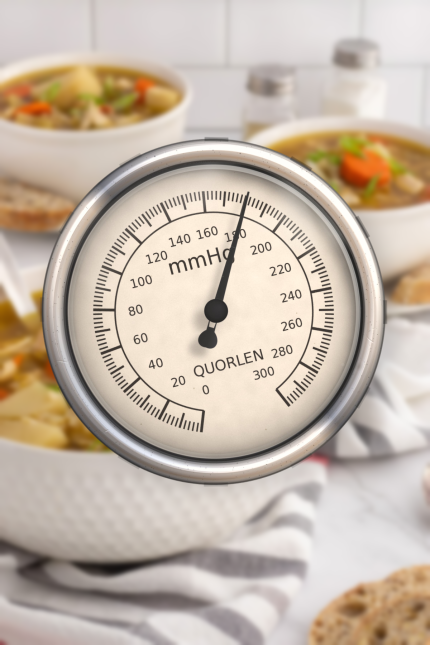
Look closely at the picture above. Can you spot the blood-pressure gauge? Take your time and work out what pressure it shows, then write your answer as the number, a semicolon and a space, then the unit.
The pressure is 180; mmHg
